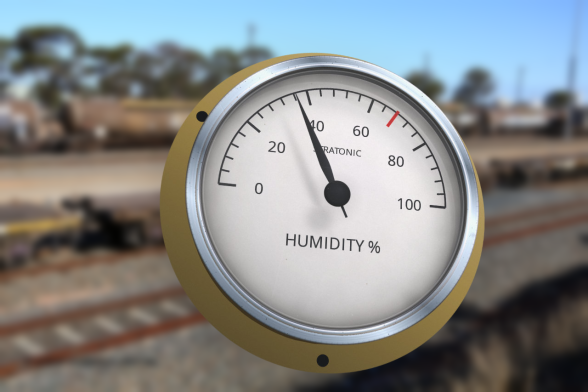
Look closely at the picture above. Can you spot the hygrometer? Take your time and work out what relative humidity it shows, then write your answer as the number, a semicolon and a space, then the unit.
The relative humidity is 36; %
